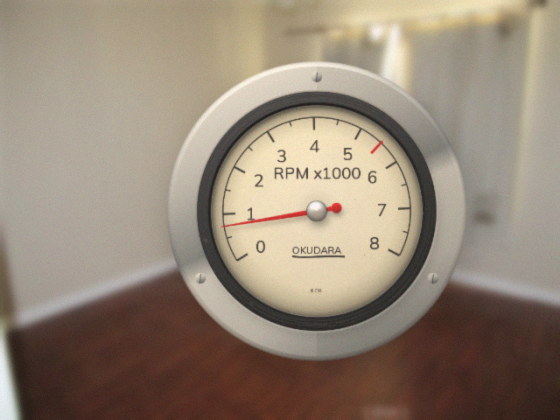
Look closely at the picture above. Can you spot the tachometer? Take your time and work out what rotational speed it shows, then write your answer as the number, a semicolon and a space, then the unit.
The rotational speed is 750; rpm
